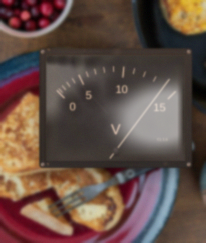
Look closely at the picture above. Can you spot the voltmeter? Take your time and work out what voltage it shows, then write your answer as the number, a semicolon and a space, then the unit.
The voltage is 14; V
